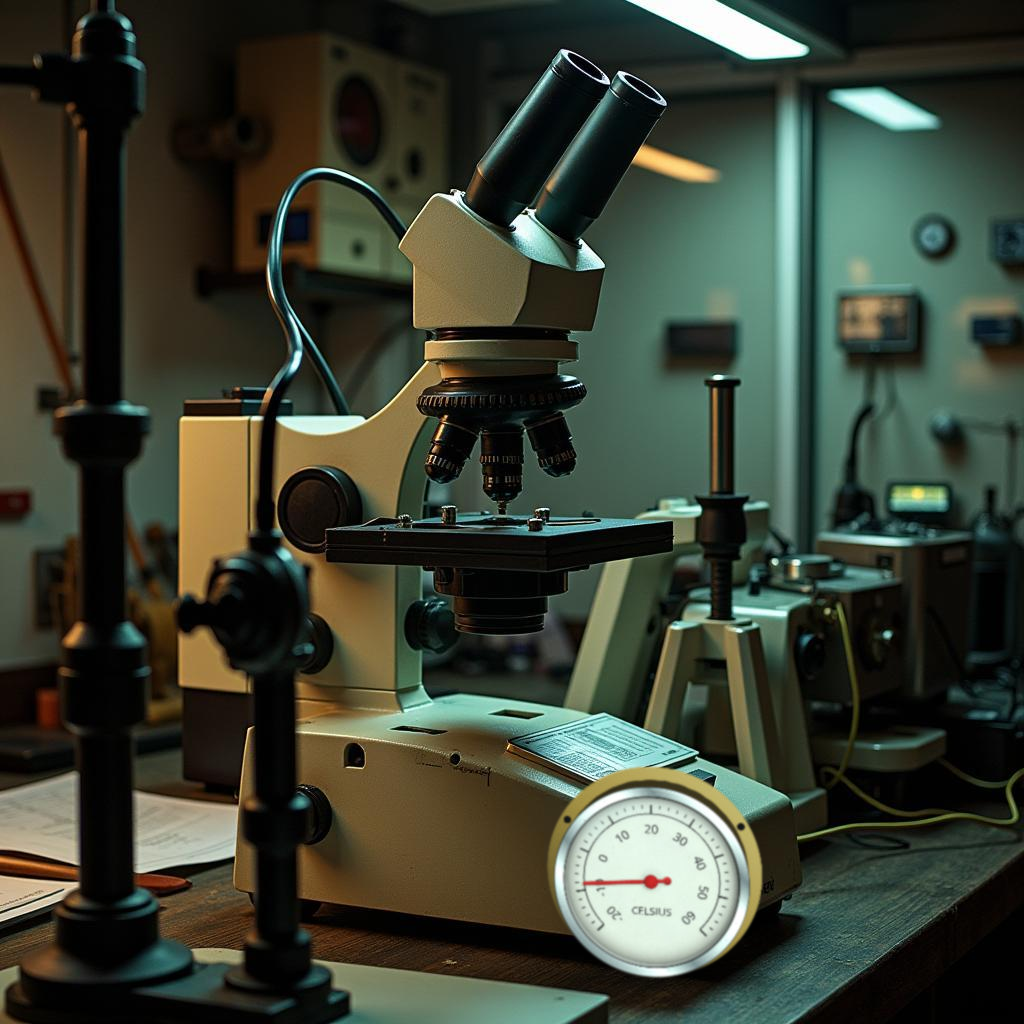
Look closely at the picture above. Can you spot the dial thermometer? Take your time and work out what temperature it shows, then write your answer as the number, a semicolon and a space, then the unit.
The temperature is -8; °C
